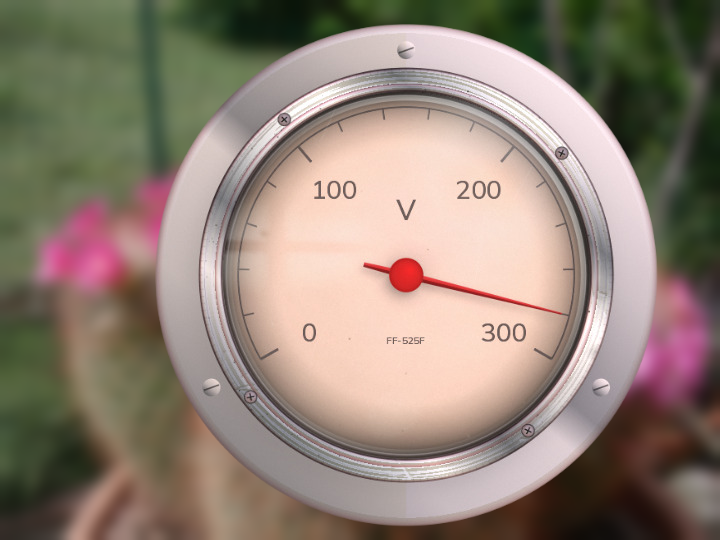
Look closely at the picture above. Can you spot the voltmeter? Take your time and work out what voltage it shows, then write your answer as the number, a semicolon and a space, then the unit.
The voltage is 280; V
